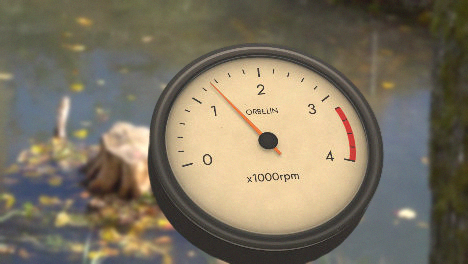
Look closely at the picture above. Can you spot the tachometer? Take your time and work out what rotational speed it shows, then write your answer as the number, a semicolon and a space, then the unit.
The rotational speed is 1300; rpm
